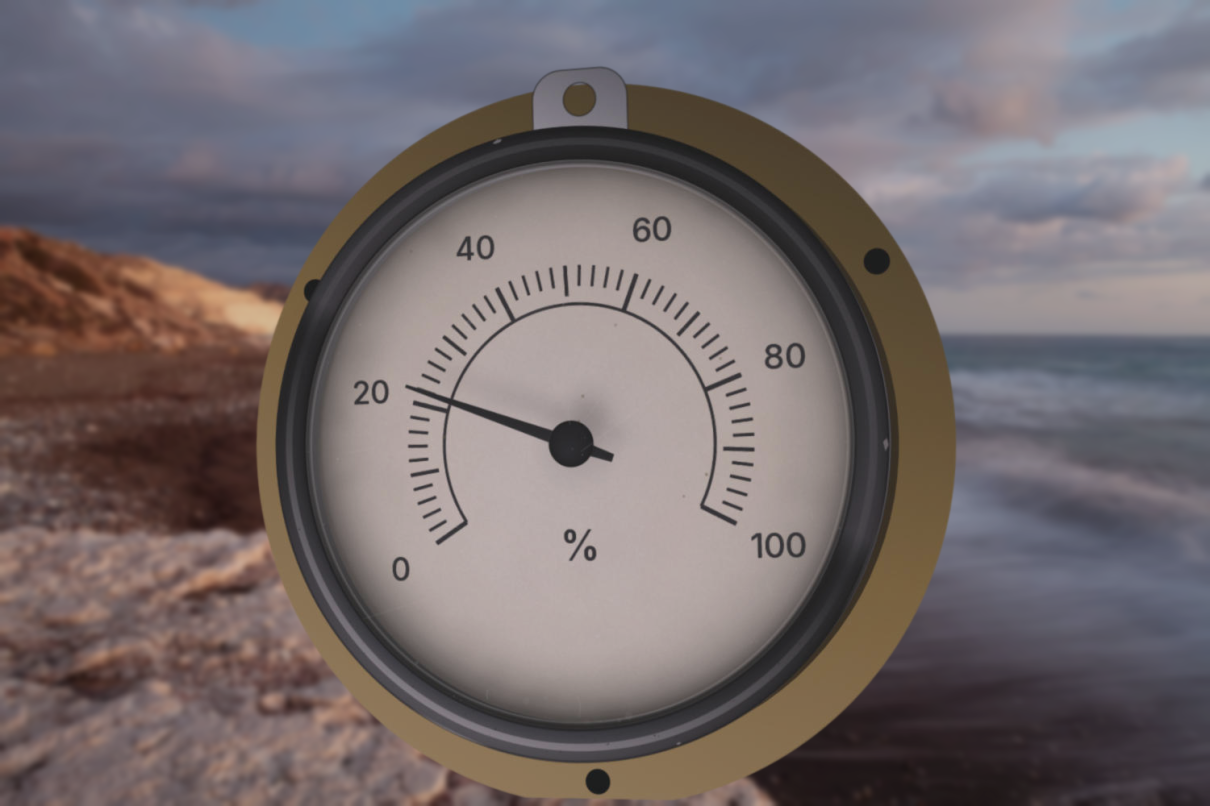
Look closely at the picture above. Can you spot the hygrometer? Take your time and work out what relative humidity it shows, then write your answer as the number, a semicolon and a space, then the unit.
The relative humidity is 22; %
